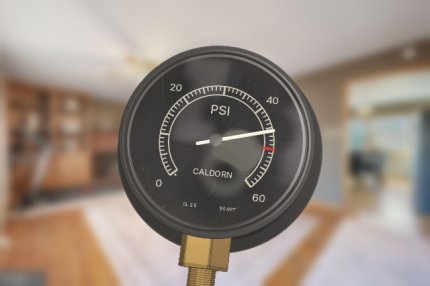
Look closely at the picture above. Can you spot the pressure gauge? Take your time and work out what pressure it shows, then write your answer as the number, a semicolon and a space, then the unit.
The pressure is 46; psi
